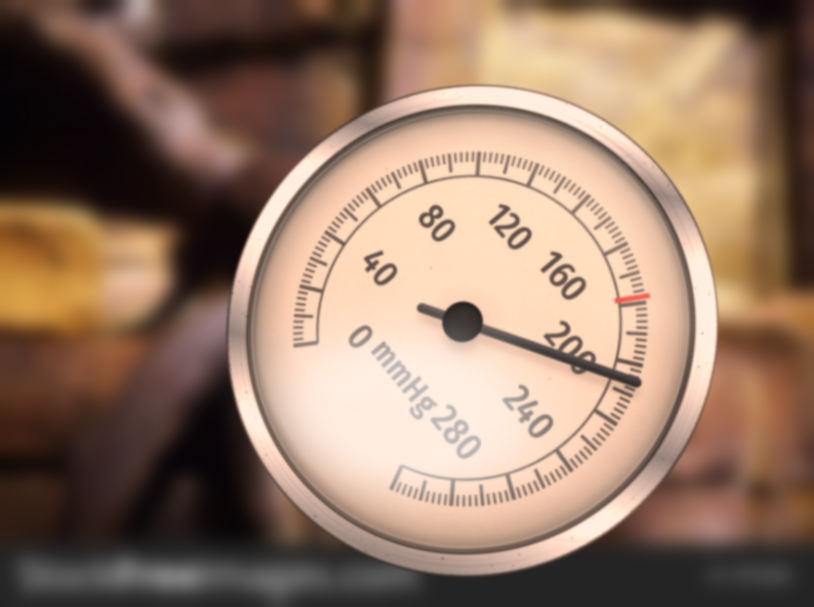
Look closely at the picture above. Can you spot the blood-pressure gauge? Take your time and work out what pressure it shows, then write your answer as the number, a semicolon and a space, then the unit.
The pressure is 206; mmHg
